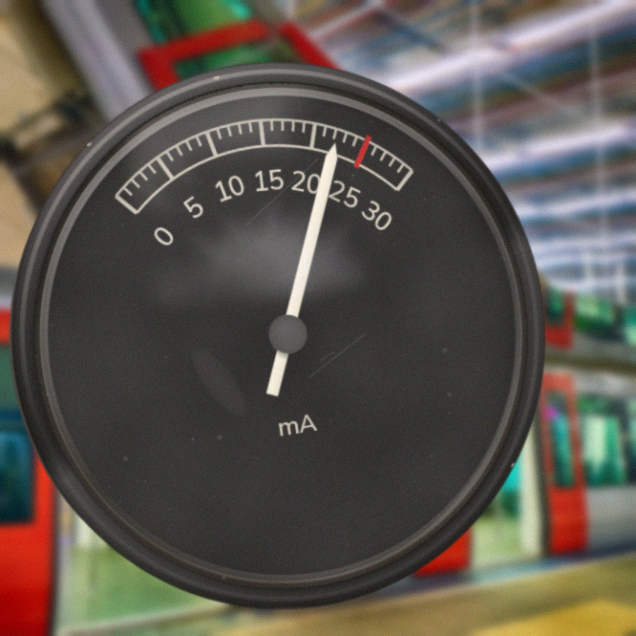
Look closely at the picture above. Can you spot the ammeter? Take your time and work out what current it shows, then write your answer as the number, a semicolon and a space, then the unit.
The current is 22; mA
